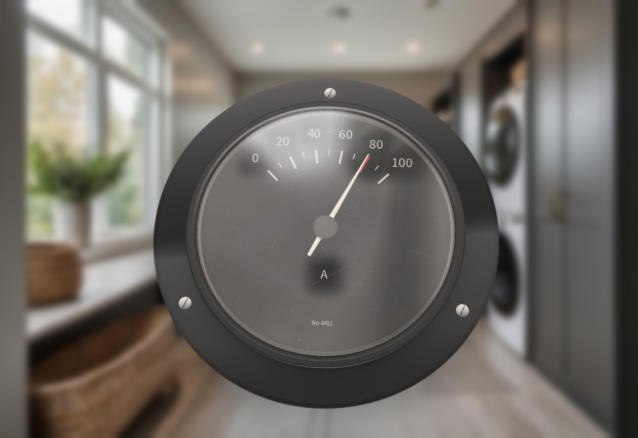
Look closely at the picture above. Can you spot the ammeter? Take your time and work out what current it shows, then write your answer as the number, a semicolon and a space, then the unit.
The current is 80; A
